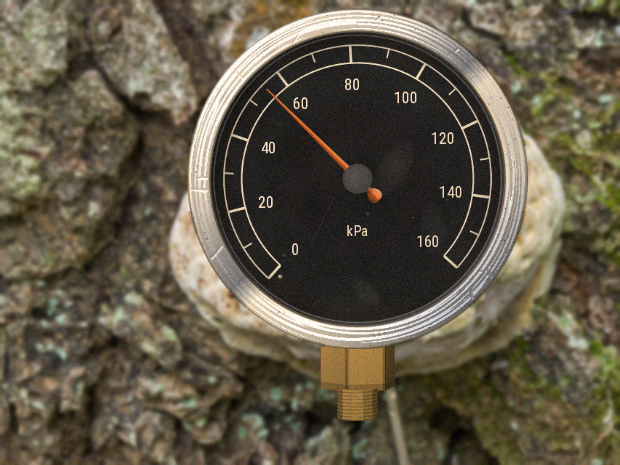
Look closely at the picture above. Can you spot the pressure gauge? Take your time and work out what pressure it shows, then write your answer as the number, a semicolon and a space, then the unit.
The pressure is 55; kPa
